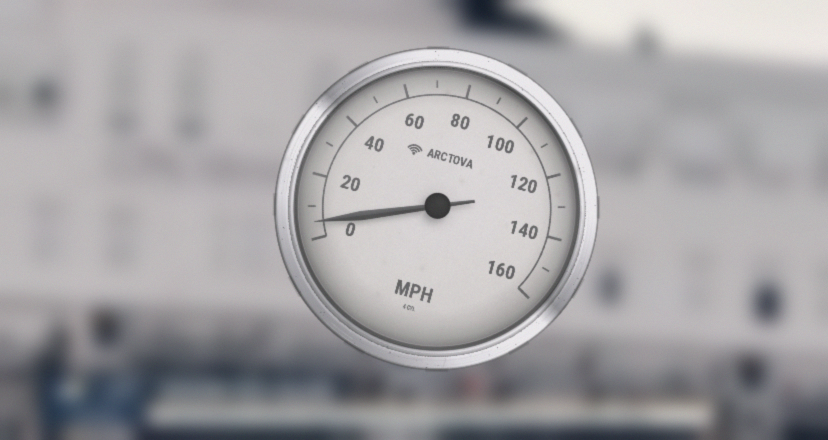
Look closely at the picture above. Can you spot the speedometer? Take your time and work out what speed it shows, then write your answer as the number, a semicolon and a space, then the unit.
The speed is 5; mph
